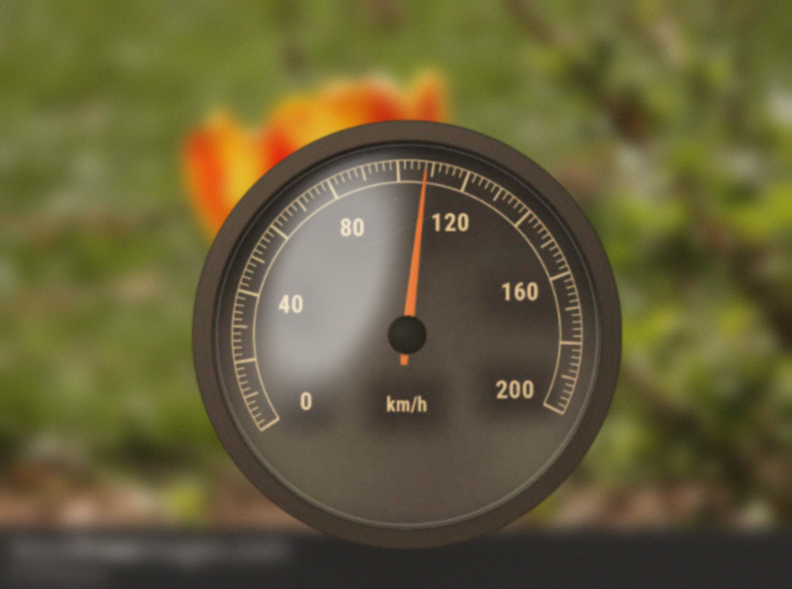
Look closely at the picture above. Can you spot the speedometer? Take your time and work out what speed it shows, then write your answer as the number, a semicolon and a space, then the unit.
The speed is 108; km/h
